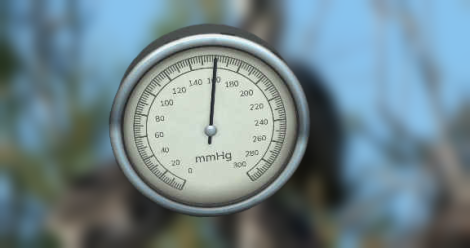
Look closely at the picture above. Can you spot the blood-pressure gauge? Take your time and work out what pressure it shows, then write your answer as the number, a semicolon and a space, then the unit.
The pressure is 160; mmHg
